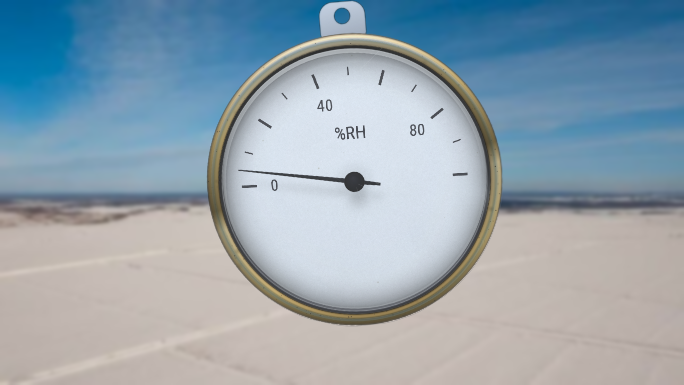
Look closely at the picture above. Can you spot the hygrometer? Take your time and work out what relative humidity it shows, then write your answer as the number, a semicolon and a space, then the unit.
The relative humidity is 5; %
